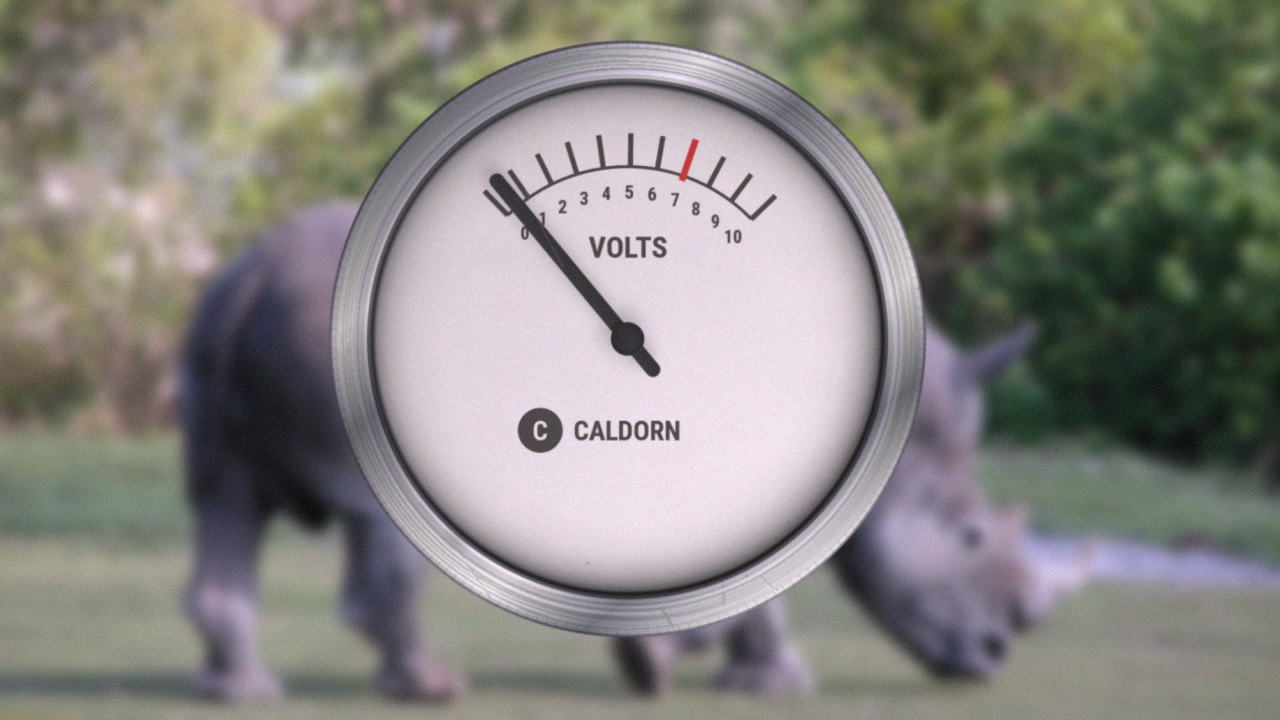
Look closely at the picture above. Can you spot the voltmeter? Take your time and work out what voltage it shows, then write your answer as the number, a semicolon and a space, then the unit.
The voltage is 0.5; V
